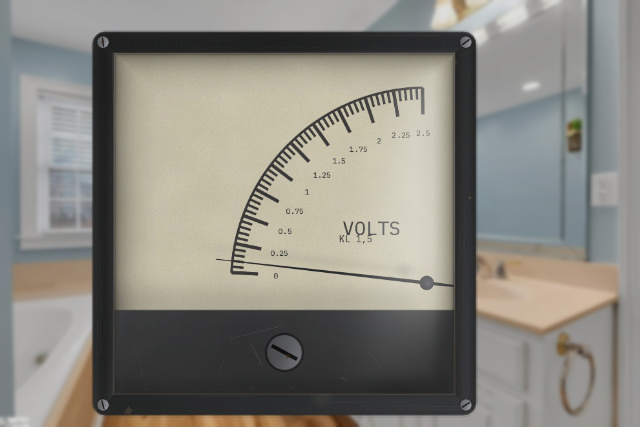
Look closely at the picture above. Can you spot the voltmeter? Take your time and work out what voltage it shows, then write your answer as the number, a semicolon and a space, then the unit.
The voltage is 0.1; V
